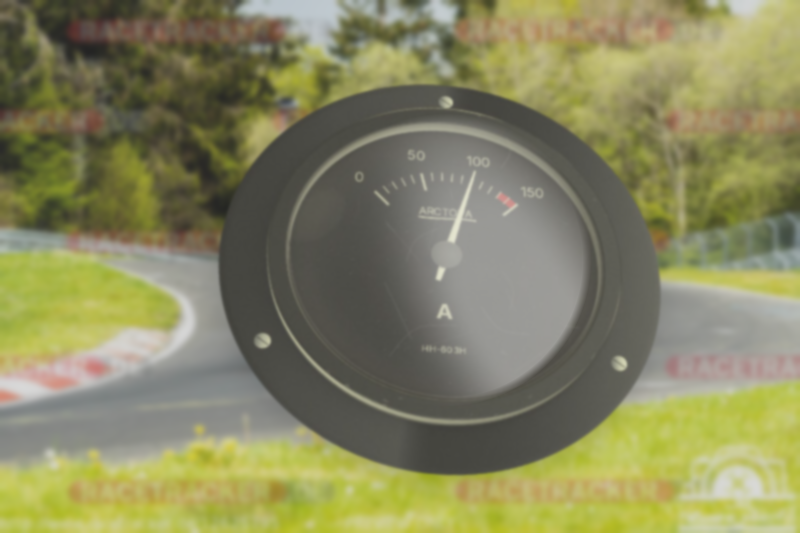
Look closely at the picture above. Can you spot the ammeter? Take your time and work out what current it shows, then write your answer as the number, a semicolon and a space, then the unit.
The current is 100; A
